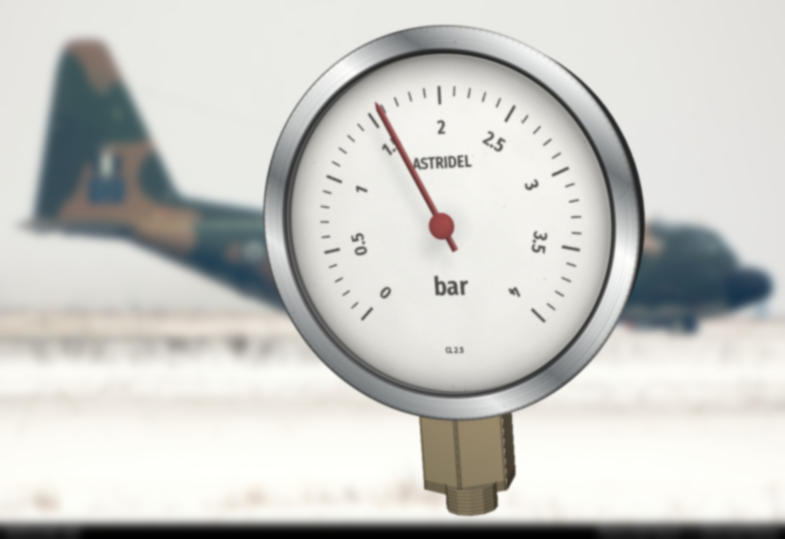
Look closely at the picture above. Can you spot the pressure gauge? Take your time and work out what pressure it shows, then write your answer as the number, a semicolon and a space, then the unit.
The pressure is 1.6; bar
